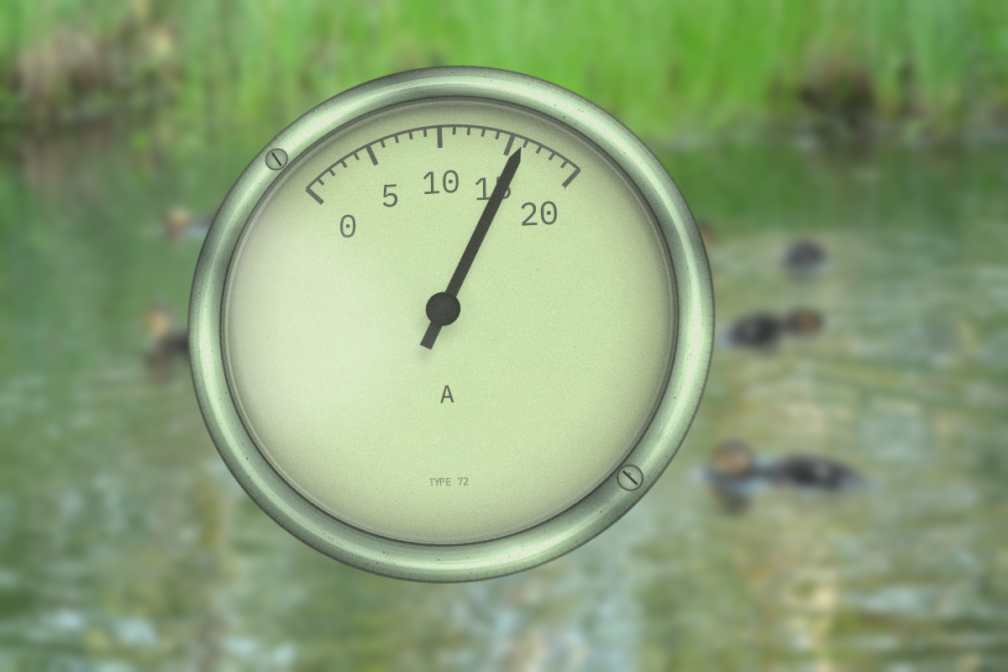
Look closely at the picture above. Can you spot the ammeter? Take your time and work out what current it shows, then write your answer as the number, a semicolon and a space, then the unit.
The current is 16; A
